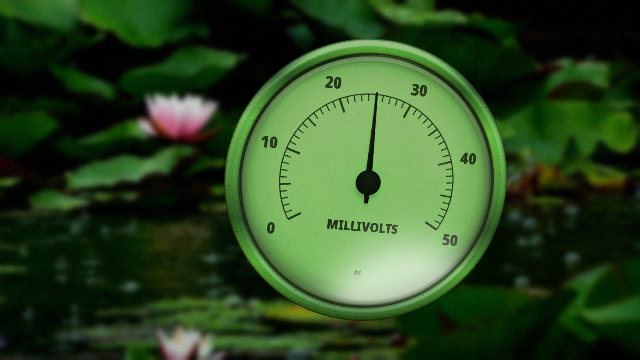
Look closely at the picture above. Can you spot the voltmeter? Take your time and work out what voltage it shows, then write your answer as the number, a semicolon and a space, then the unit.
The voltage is 25; mV
